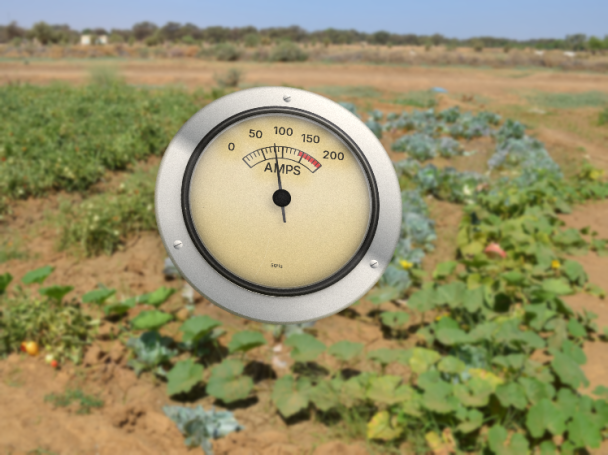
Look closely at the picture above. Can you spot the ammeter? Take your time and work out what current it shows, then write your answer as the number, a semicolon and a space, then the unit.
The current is 80; A
